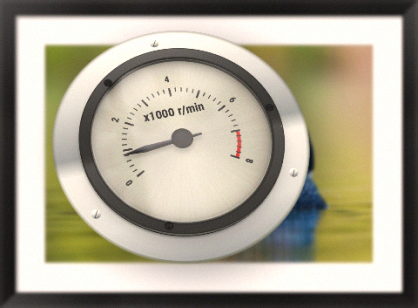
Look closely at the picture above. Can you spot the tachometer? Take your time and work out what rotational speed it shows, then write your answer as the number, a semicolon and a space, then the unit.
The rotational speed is 800; rpm
